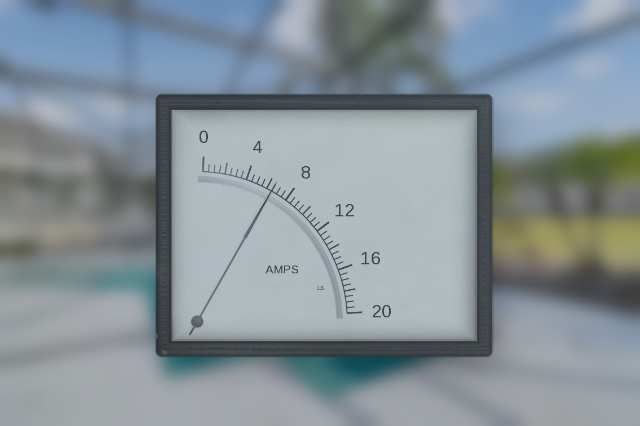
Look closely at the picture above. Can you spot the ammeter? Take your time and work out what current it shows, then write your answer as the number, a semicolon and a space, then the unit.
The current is 6.5; A
